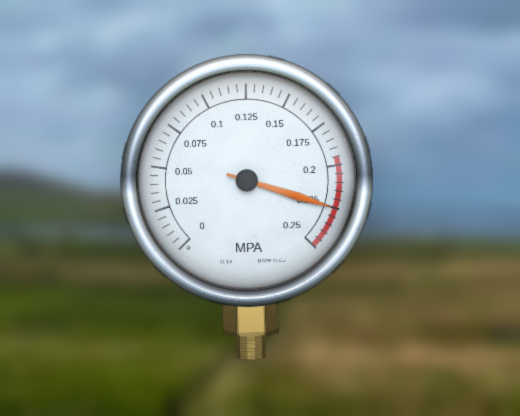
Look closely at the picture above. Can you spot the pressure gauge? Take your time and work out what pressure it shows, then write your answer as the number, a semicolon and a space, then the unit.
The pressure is 0.225; MPa
